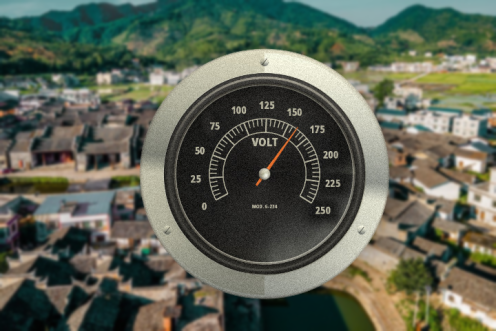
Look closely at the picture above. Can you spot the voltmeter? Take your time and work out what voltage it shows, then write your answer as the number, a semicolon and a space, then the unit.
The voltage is 160; V
